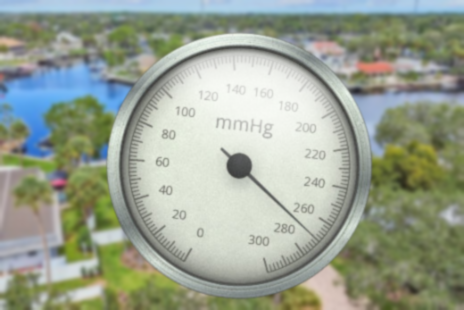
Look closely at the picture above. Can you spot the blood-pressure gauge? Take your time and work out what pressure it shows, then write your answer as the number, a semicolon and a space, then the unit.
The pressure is 270; mmHg
